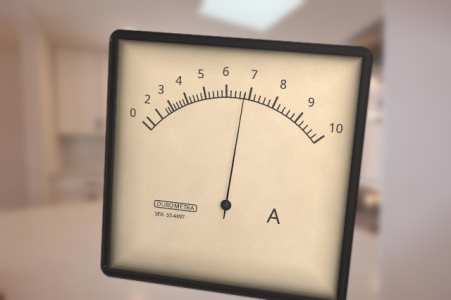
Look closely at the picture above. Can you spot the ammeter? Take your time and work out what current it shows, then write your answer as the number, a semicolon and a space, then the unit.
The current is 6.8; A
